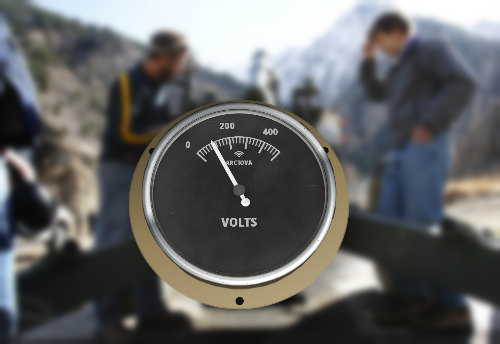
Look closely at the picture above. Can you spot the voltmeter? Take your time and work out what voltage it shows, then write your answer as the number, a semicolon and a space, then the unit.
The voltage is 100; V
